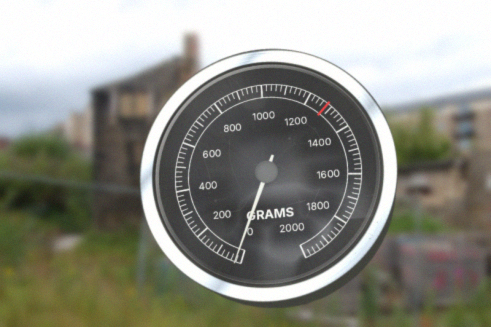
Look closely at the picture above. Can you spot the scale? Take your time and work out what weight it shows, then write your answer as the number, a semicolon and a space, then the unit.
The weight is 20; g
